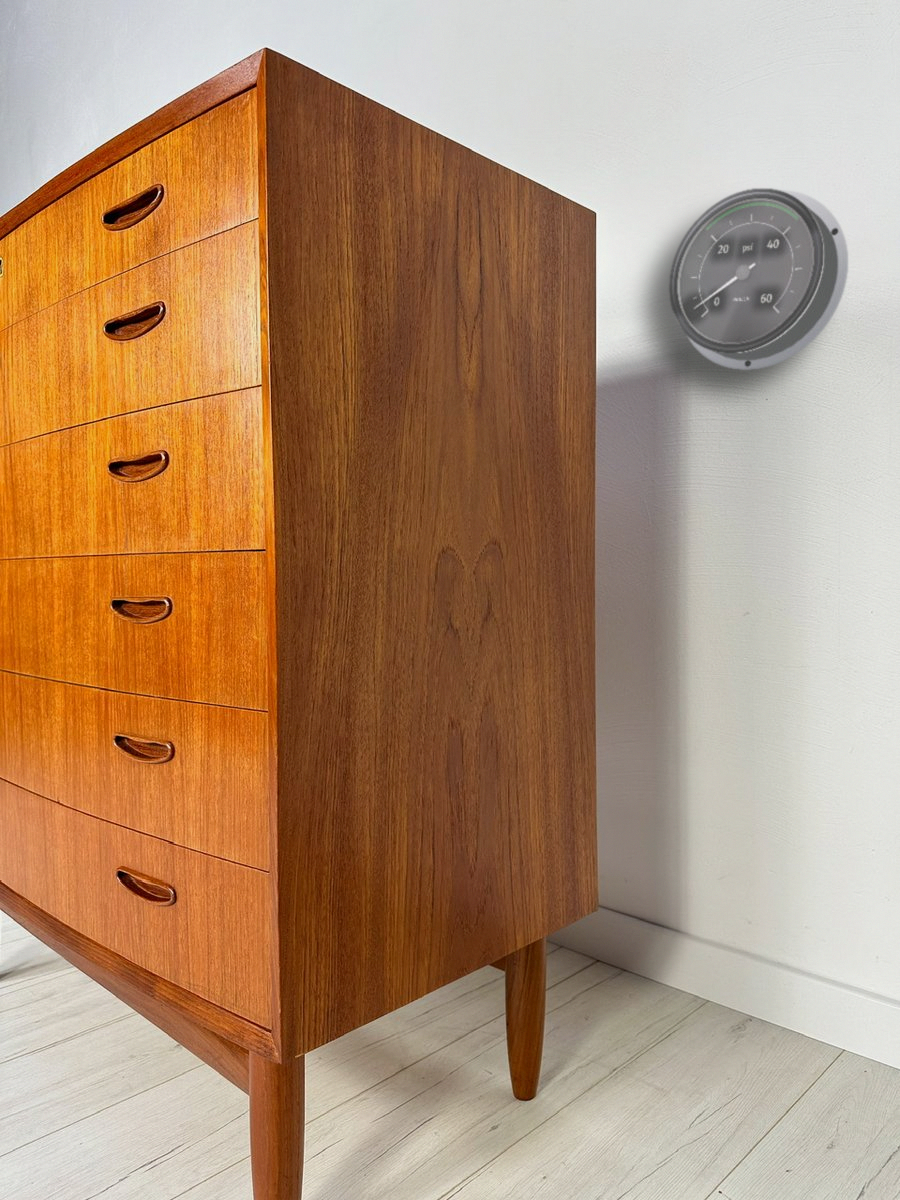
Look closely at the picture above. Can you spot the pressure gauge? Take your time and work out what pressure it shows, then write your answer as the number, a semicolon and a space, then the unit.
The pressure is 2.5; psi
